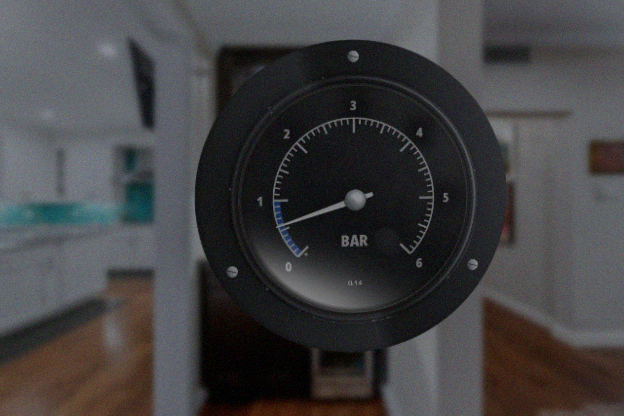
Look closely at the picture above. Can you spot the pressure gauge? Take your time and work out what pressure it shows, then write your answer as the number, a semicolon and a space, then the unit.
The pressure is 0.6; bar
